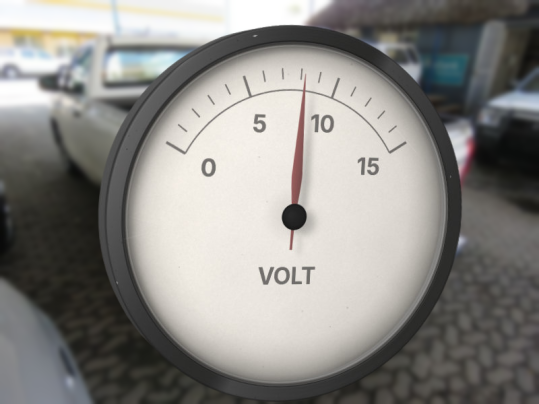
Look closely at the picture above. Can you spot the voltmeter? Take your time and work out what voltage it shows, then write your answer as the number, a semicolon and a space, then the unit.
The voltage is 8; V
